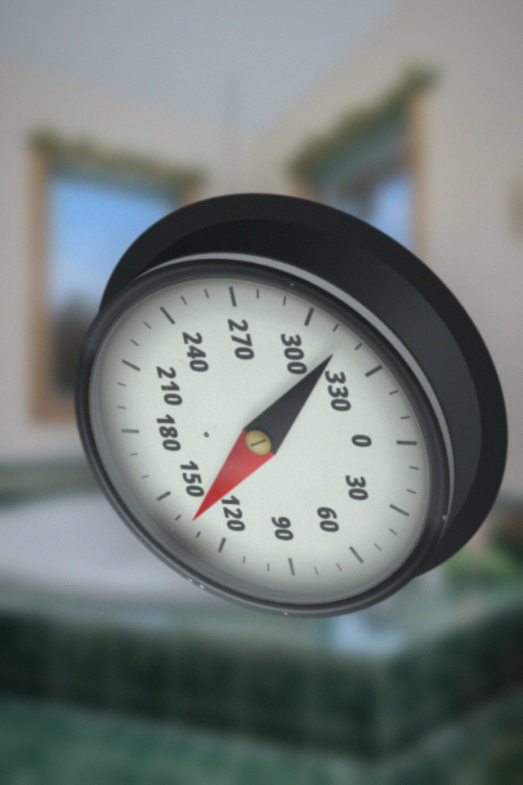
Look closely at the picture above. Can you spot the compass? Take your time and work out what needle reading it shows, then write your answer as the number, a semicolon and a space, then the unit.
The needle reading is 135; °
